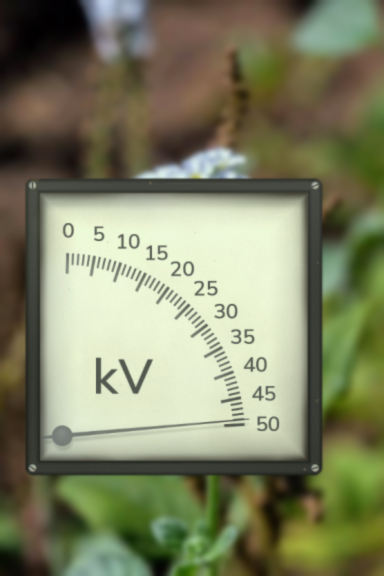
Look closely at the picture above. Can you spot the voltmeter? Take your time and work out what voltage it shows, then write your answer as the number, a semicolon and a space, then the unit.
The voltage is 49; kV
